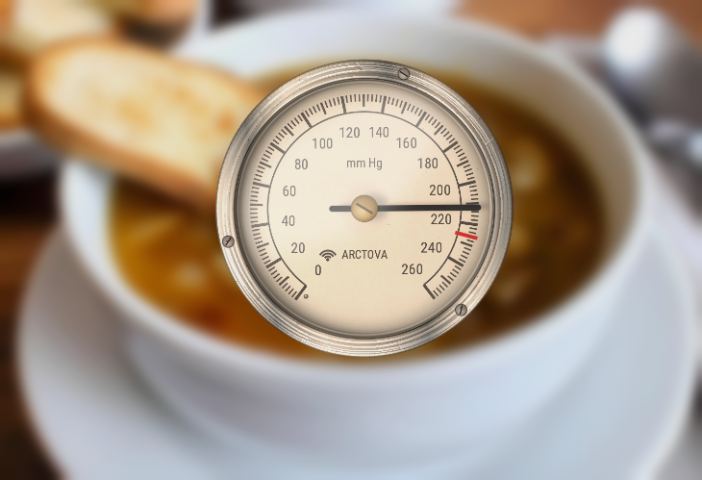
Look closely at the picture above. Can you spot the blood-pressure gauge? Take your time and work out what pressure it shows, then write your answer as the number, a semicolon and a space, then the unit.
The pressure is 212; mmHg
